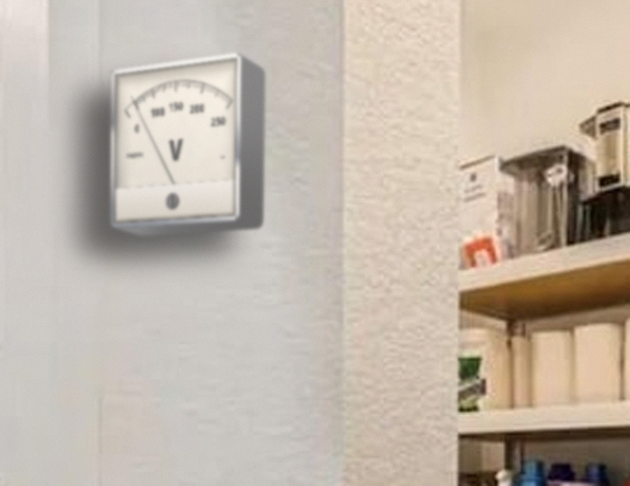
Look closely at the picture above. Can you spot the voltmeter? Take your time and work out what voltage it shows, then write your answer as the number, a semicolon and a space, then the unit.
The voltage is 50; V
